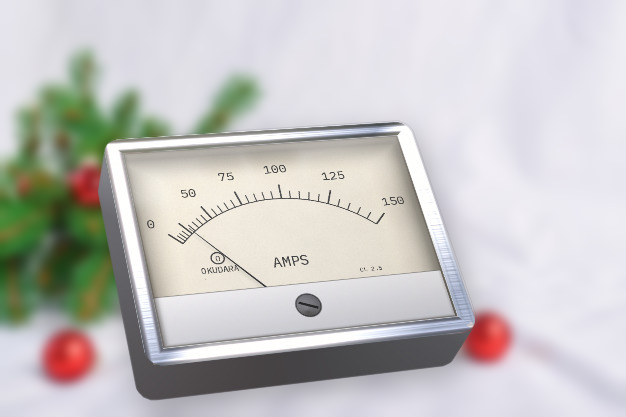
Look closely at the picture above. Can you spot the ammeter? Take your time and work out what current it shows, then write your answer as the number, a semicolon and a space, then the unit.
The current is 25; A
